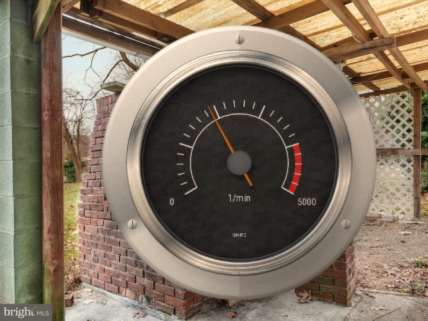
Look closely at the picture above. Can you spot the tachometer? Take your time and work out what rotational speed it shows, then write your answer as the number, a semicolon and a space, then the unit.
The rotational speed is 1900; rpm
